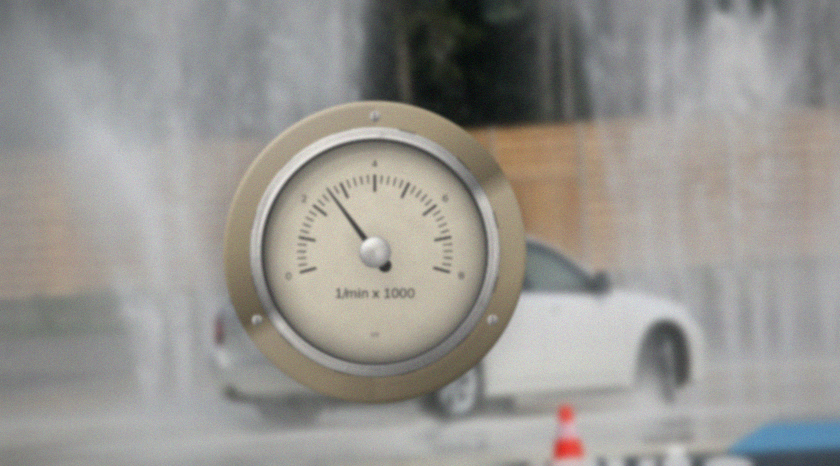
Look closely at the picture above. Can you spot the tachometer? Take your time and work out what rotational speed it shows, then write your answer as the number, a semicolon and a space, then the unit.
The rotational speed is 2600; rpm
